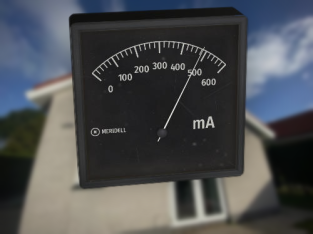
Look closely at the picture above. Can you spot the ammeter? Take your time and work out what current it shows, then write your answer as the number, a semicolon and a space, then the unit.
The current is 480; mA
